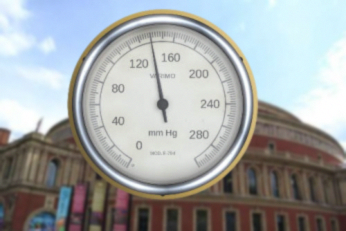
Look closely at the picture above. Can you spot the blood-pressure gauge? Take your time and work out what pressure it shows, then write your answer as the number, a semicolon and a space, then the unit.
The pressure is 140; mmHg
